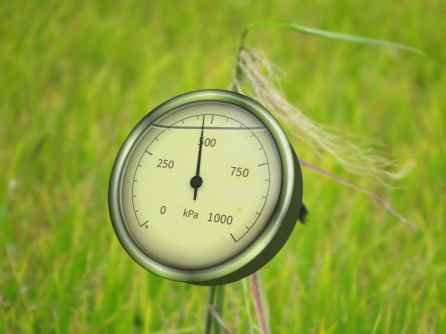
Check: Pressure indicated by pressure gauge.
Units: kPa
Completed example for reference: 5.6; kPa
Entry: 475; kPa
